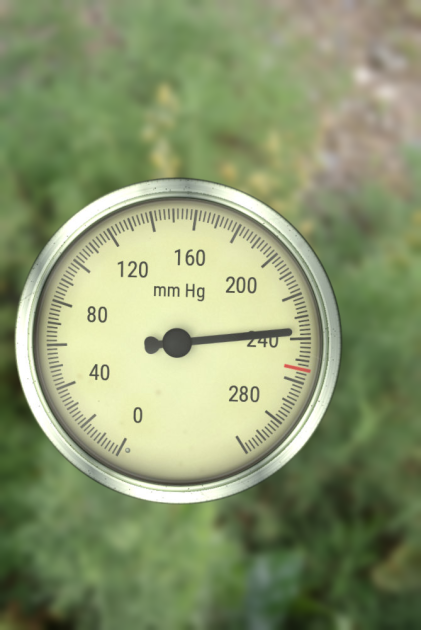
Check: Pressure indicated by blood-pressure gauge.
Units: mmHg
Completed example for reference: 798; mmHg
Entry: 236; mmHg
